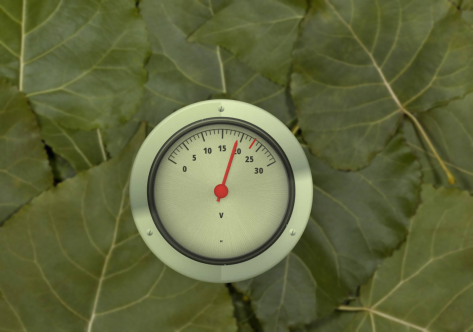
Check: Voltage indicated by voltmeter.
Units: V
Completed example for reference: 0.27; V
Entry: 19; V
